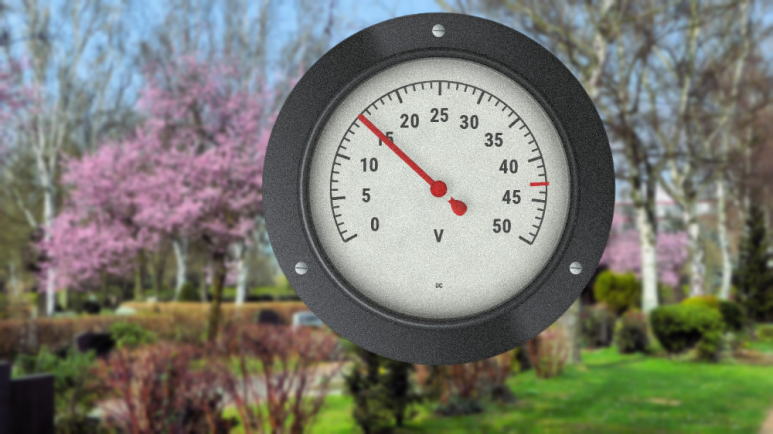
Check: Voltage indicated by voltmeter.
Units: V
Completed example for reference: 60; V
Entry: 15; V
